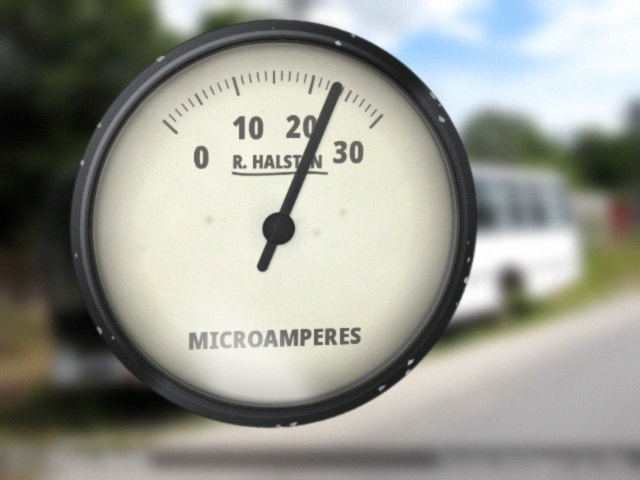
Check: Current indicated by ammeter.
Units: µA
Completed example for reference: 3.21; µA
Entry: 23; µA
